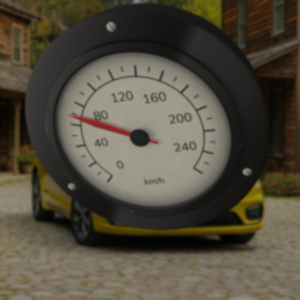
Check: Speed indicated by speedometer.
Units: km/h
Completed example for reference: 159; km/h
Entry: 70; km/h
